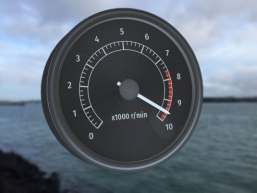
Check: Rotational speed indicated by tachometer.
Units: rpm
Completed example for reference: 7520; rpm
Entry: 9600; rpm
